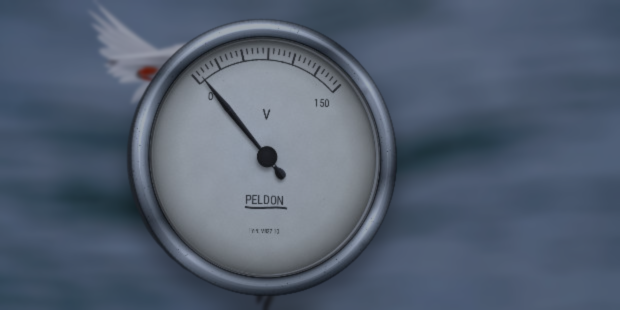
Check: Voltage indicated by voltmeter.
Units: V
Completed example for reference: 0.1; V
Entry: 5; V
